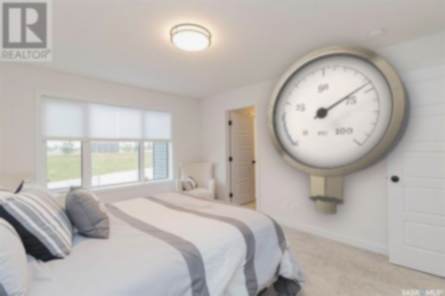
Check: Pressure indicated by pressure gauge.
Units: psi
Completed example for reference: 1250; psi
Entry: 72.5; psi
